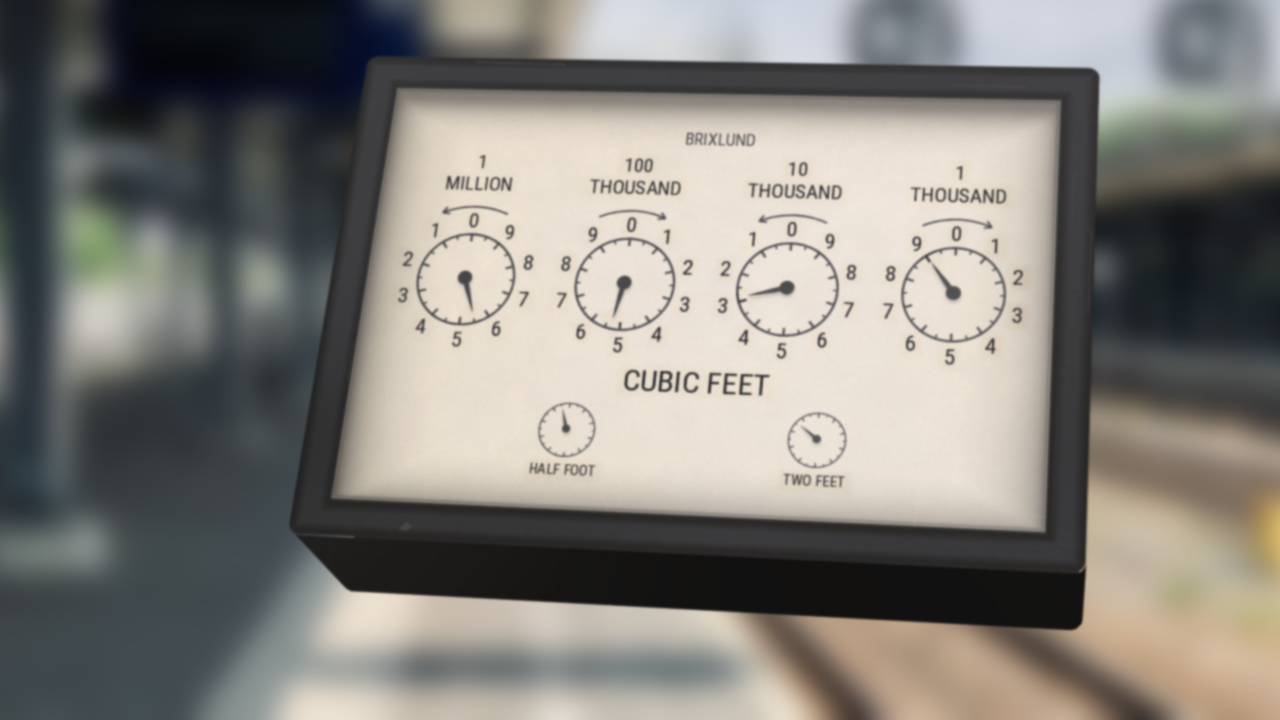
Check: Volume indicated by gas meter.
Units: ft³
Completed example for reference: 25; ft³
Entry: 552900; ft³
